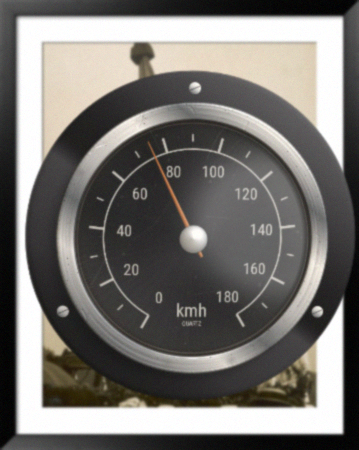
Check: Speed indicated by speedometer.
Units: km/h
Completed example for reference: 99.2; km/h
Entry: 75; km/h
